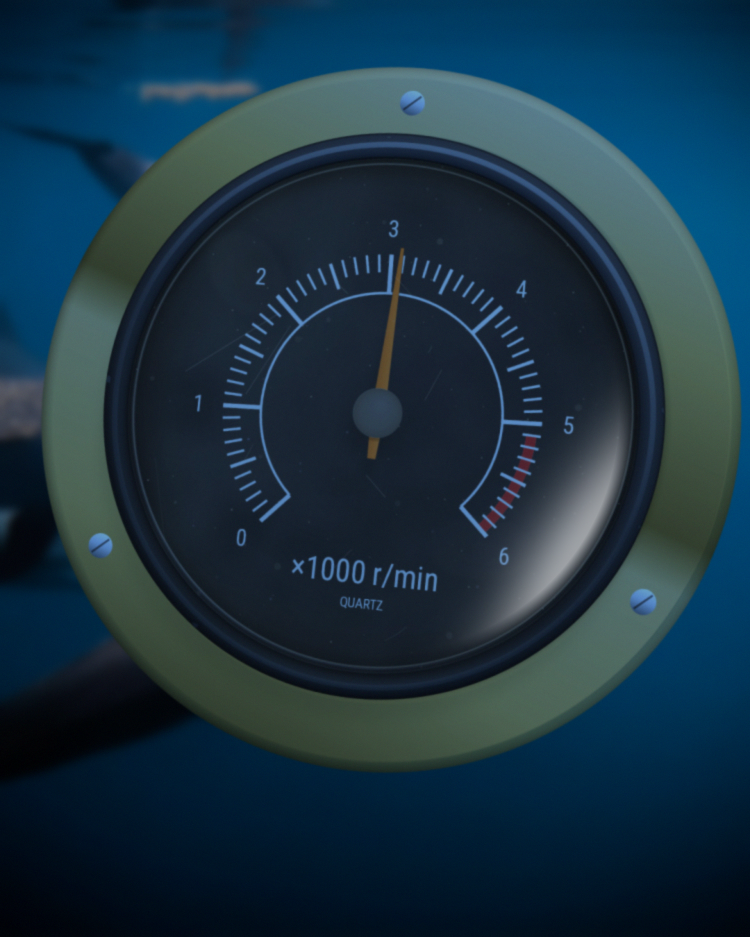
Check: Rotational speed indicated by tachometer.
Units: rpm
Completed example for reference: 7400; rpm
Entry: 3100; rpm
